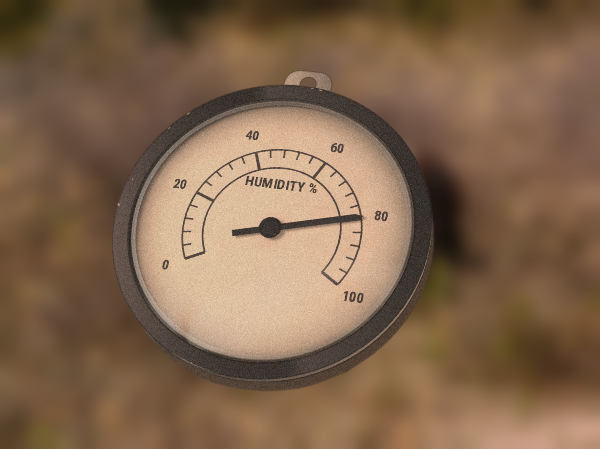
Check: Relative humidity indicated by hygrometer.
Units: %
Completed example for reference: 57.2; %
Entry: 80; %
